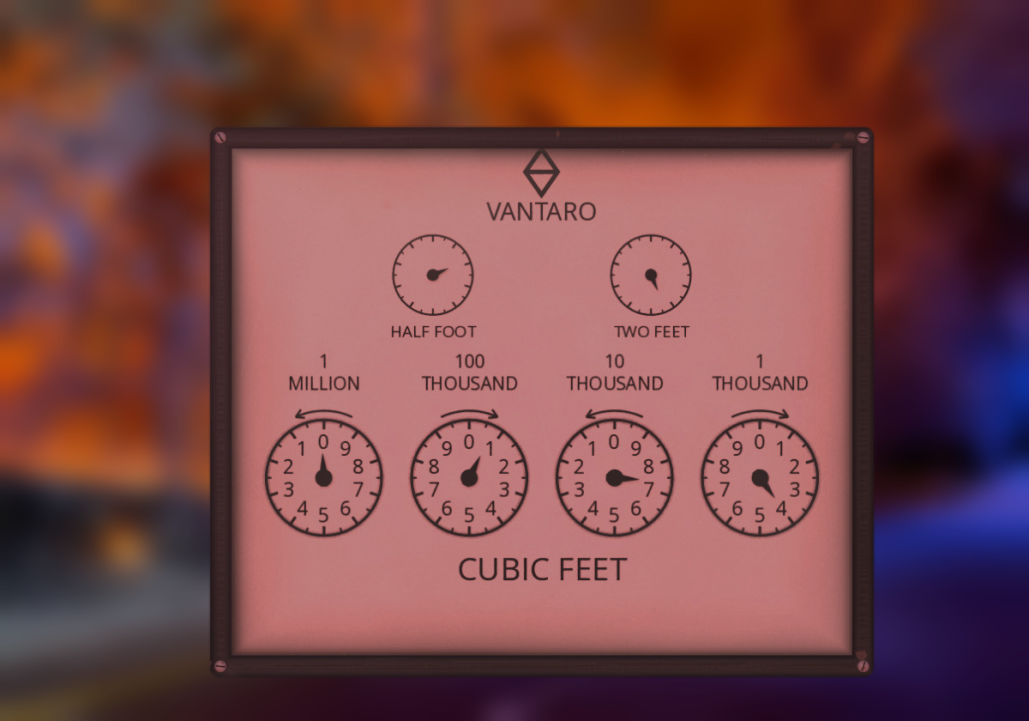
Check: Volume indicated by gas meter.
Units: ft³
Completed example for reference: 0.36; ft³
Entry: 7400; ft³
